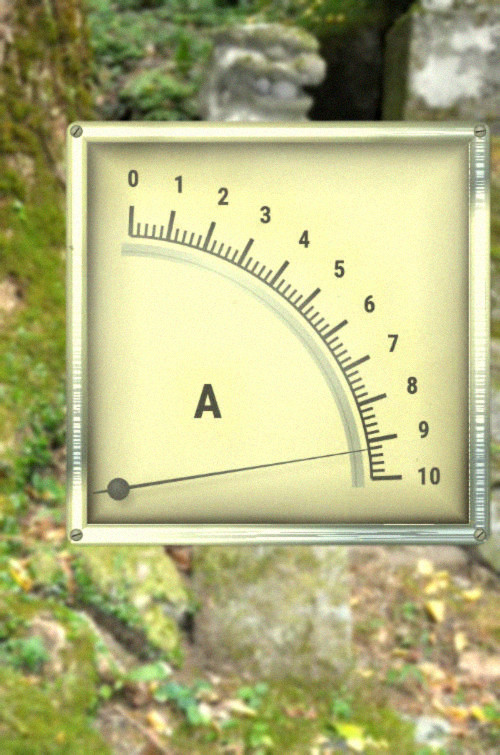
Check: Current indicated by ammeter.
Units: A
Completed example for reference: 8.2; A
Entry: 9.2; A
